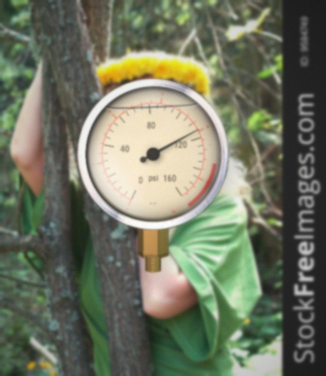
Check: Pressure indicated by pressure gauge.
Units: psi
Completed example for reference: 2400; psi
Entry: 115; psi
